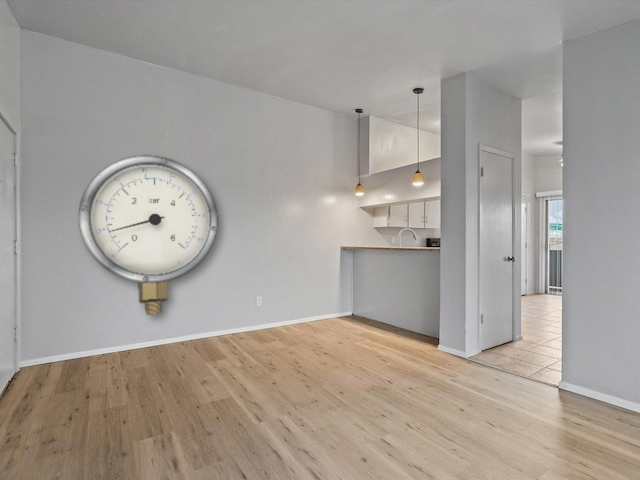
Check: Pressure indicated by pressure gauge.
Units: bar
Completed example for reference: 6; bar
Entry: 0.6; bar
